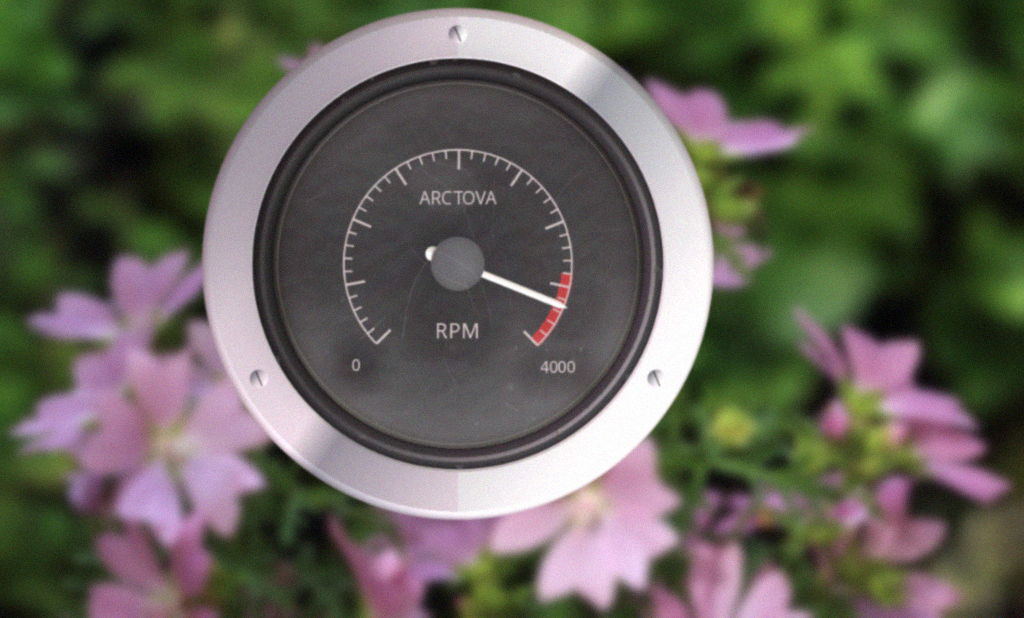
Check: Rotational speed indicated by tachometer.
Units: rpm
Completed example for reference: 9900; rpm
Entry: 3650; rpm
